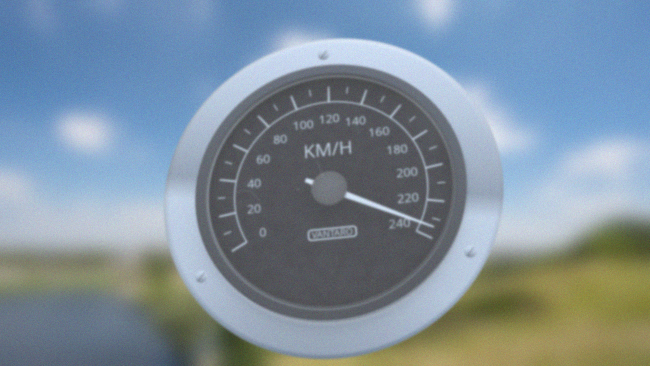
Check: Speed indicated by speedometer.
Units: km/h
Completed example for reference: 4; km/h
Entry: 235; km/h
